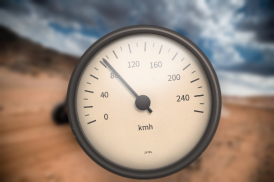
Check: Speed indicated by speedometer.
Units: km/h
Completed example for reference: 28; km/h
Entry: 85; km/h
